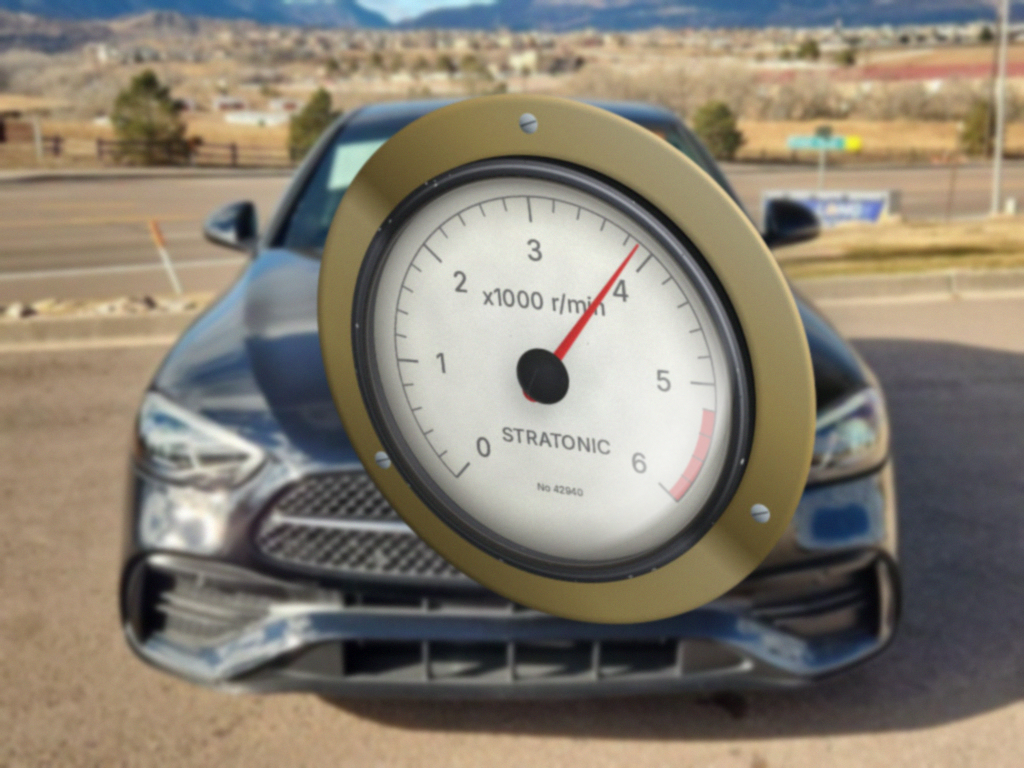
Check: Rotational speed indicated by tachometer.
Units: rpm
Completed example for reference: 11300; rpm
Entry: 3900; rpm
